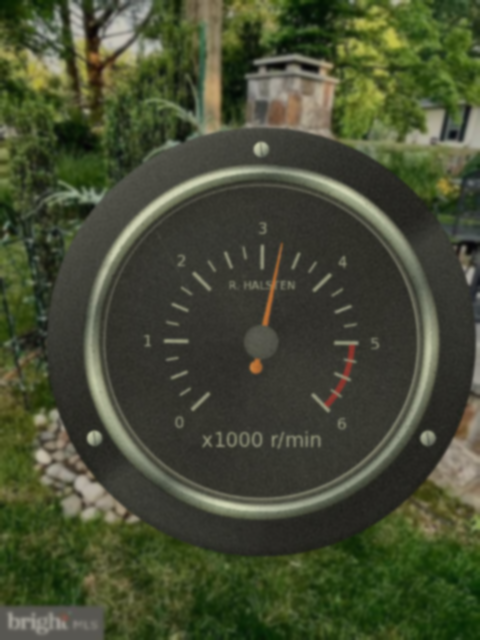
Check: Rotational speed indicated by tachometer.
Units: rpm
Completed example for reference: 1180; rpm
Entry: 3250; rpm
